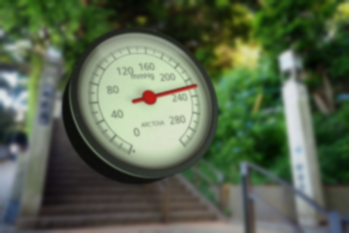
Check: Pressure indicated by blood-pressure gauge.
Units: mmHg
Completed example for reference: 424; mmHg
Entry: 230; mmHg
